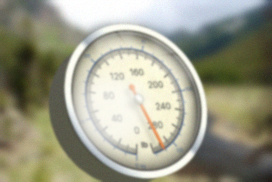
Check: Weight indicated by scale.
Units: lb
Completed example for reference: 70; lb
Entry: 290; lb
